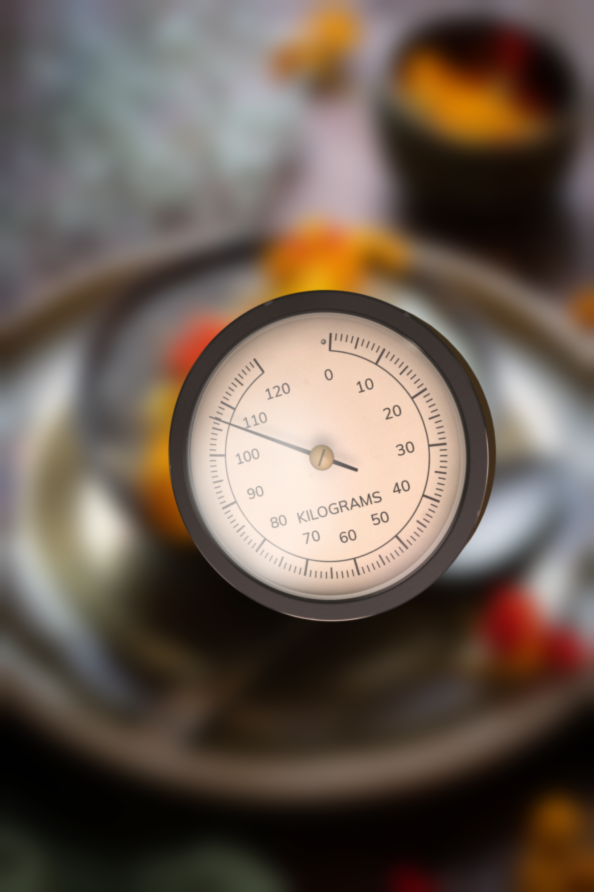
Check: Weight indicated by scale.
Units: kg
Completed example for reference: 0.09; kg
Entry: 107; kg
